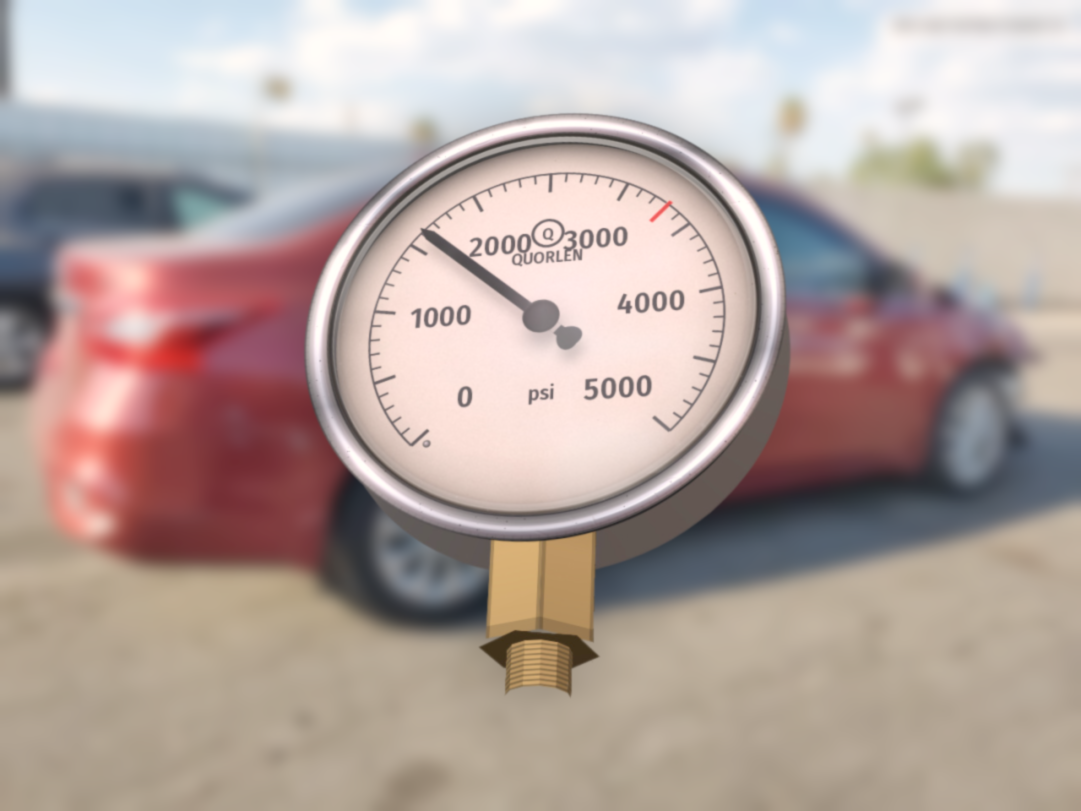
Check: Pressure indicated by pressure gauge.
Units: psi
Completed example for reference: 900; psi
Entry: 1600; psi
